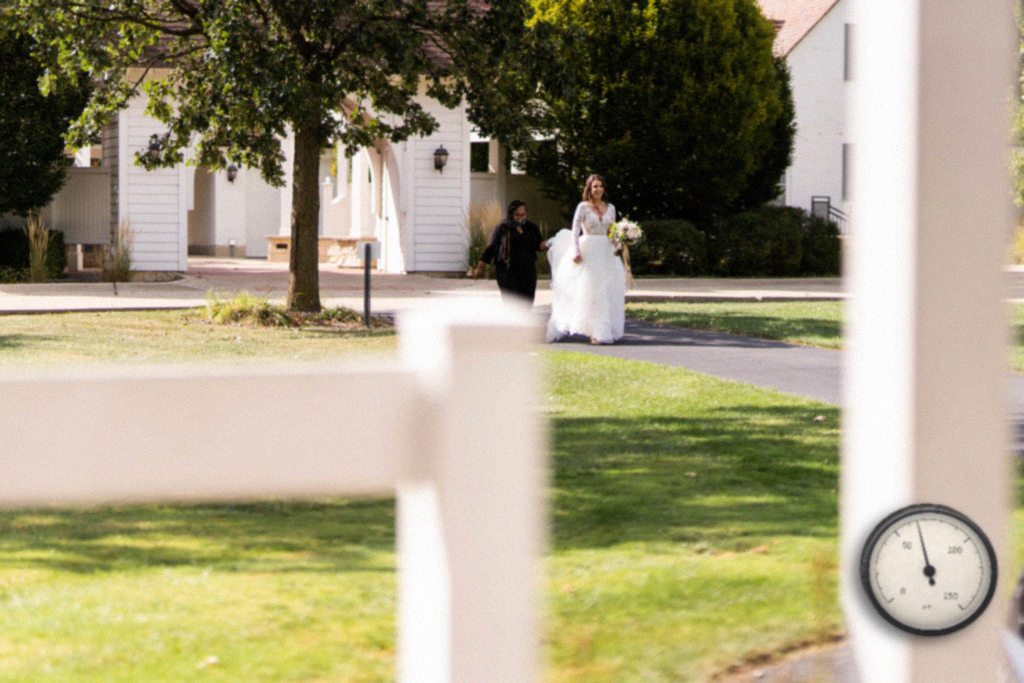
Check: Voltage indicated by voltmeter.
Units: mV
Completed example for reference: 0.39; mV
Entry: 65; mV
